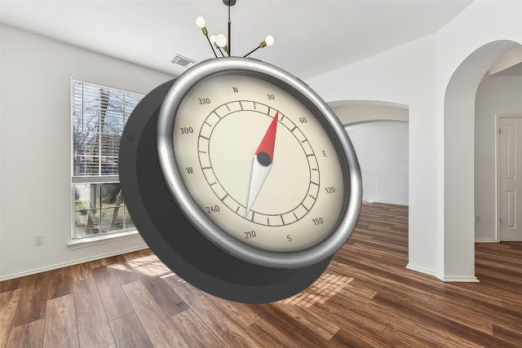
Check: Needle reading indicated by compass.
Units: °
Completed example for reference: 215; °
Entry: 37.5; °
